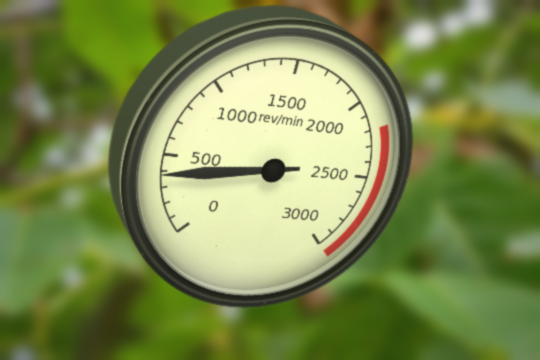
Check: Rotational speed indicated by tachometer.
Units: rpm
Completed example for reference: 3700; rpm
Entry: 400; rpm
